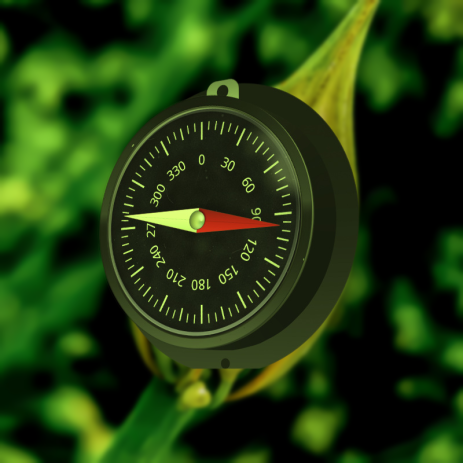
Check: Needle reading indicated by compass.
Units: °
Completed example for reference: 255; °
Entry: 97.5; °
